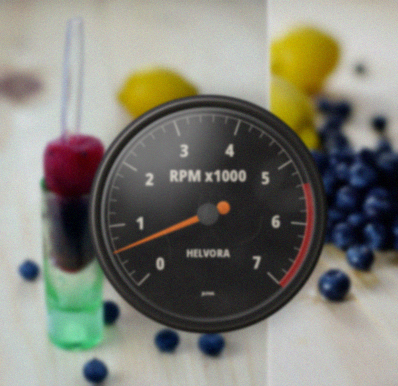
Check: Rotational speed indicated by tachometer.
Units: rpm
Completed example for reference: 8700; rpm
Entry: 600; rpm
